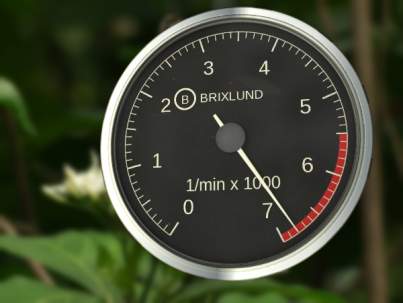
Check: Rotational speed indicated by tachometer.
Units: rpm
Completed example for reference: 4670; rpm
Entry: 6800; rpm
